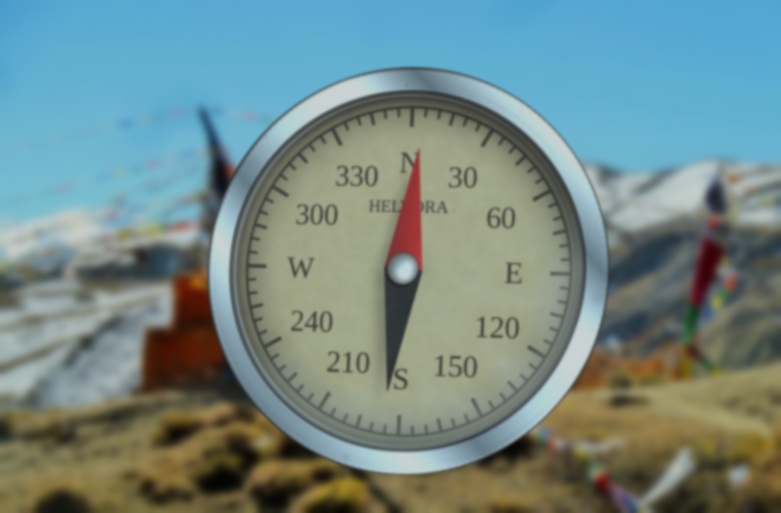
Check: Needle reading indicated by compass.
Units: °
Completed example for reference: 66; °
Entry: 5; °
